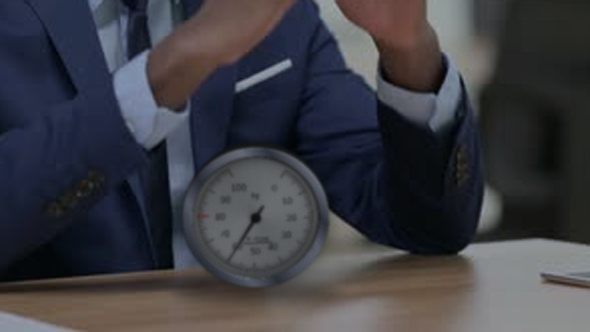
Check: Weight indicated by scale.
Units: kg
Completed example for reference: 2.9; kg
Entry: 60; kg
